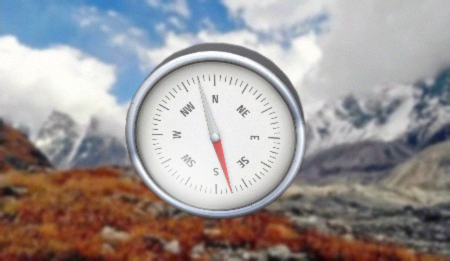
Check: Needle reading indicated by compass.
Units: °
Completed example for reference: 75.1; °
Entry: 165; °
